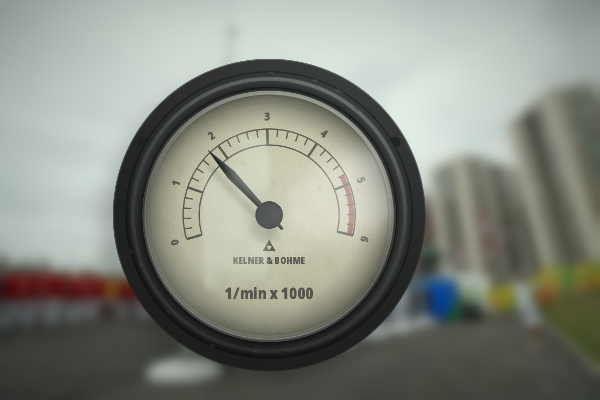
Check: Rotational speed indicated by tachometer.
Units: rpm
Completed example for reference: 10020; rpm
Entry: 1800; rpm
